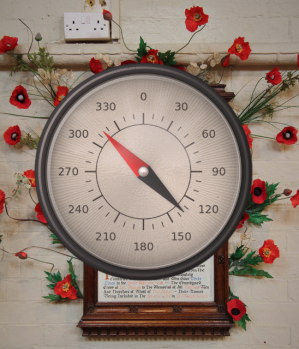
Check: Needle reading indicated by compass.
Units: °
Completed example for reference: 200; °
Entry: 315; °
